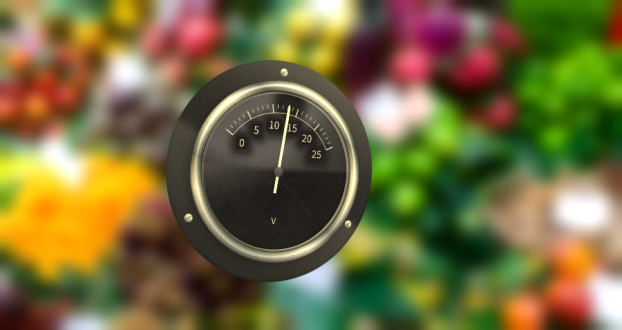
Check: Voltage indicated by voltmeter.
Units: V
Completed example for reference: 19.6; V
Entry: 13; V
